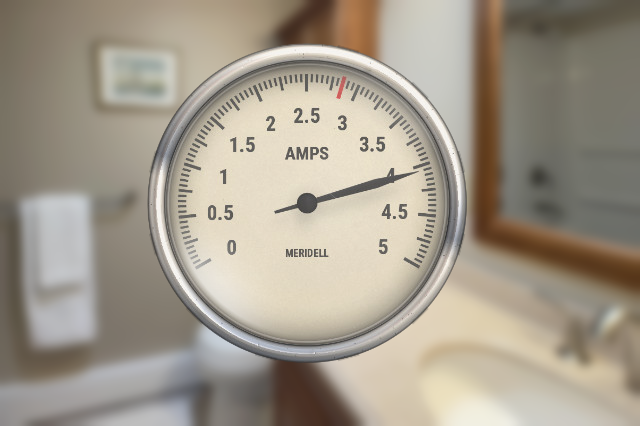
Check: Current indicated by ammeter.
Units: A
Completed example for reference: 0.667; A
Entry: 4.05; A
